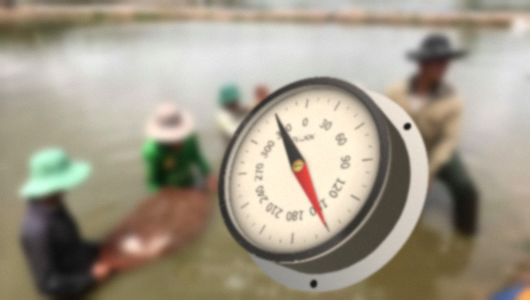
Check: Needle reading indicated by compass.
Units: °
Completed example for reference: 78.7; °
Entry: 150; °
